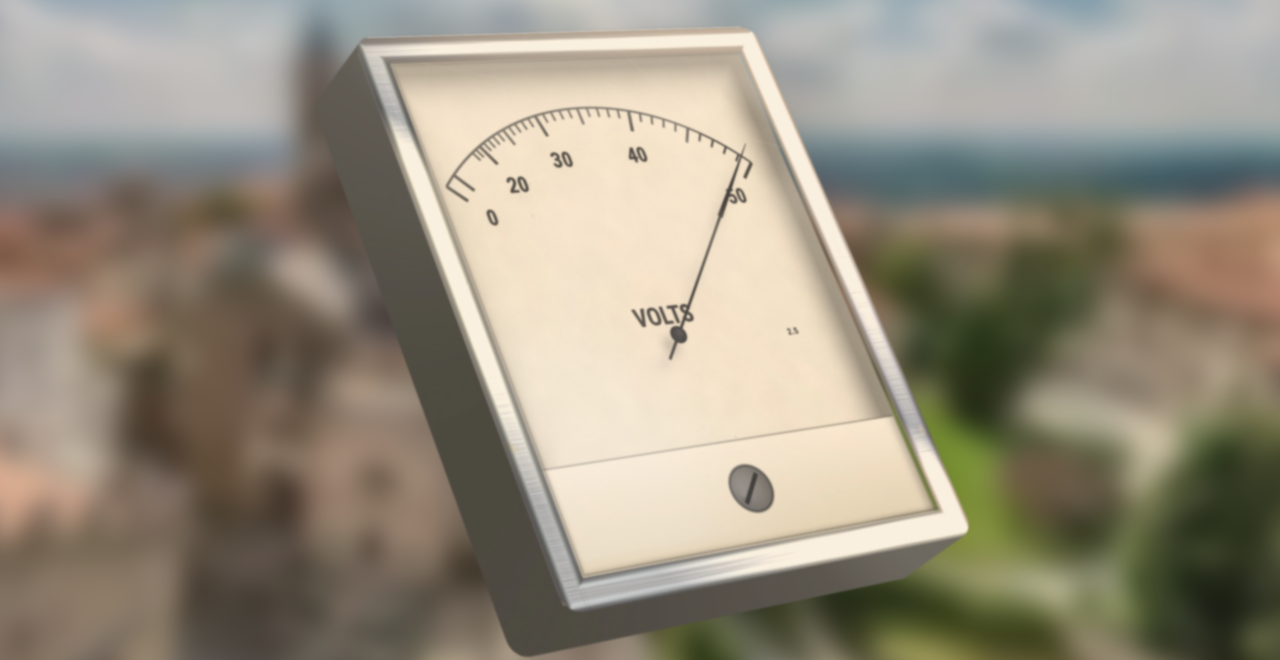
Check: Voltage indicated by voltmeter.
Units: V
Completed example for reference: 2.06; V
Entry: 49; V
